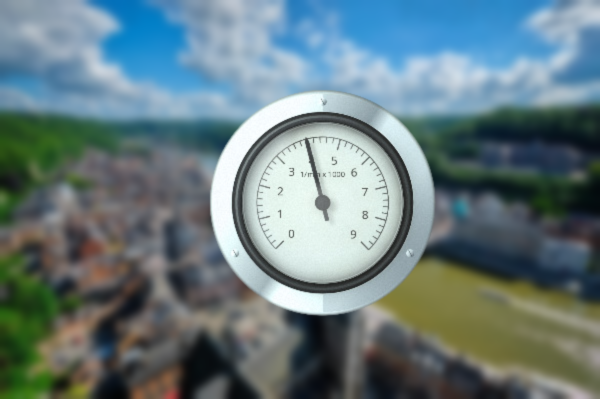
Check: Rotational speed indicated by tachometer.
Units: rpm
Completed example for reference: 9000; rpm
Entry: 4000; rpm
